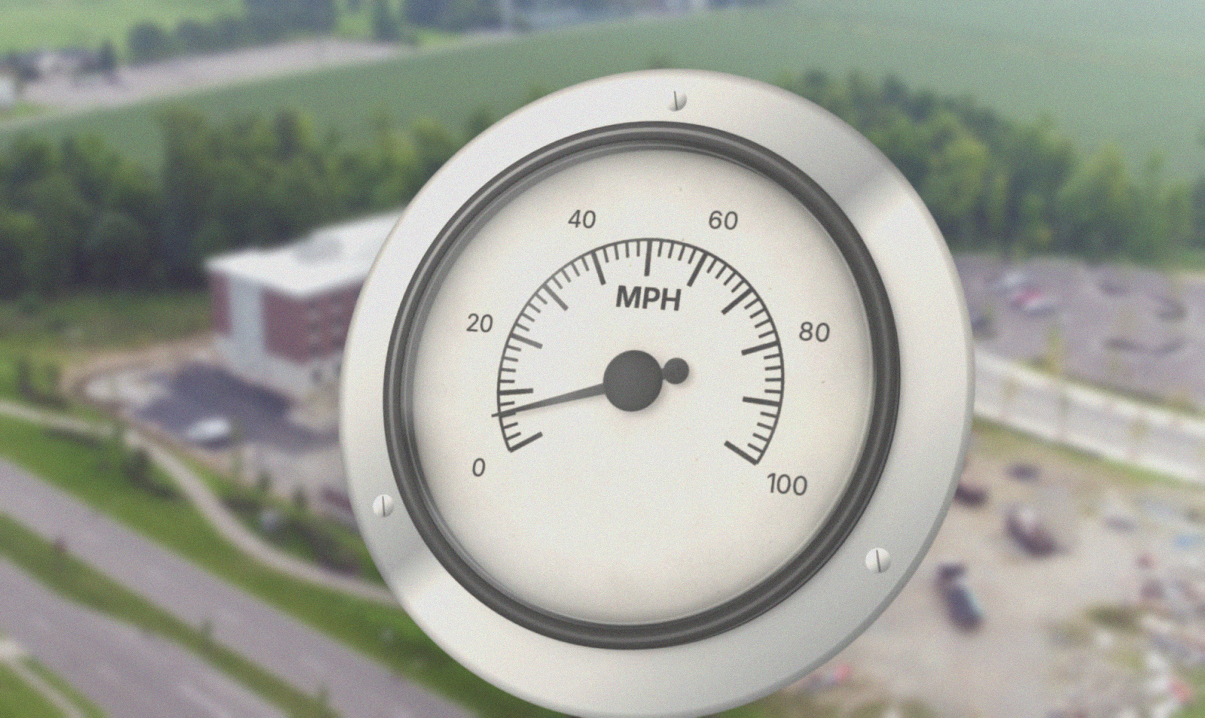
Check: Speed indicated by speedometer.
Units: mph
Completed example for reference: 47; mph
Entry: 6; mph
